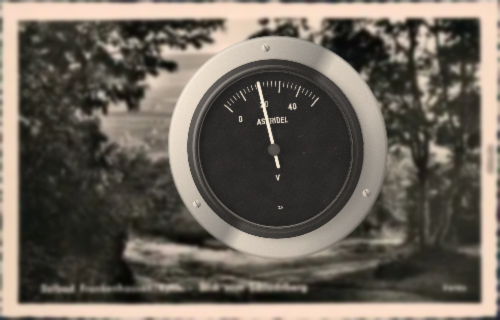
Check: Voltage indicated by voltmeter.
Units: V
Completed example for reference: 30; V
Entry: 20; V
